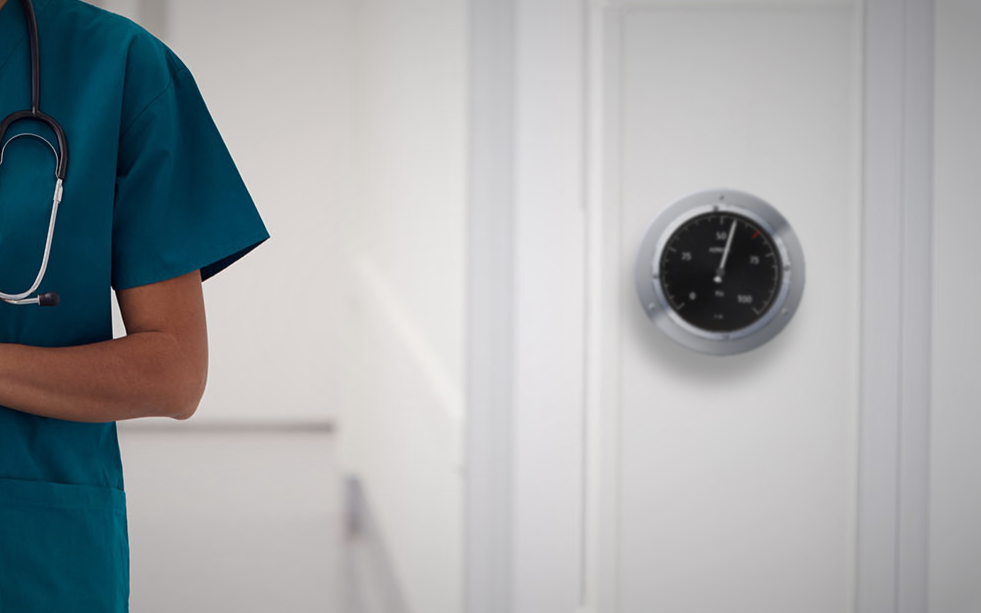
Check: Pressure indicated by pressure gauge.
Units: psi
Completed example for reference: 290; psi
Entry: 55; psi
